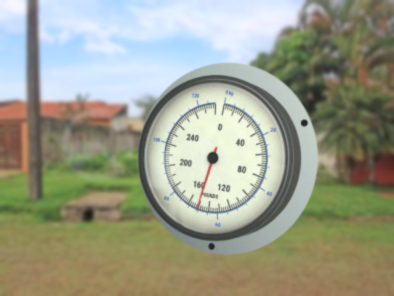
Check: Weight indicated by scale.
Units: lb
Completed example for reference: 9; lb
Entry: 150; lb
